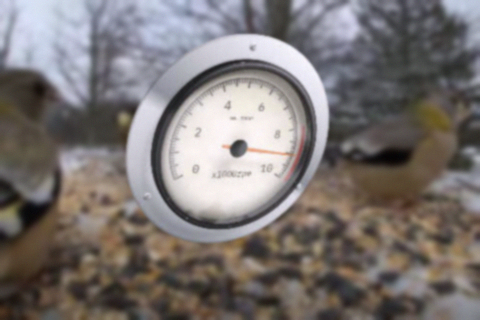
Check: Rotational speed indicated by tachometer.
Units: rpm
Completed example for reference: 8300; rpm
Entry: 9000; rpm
